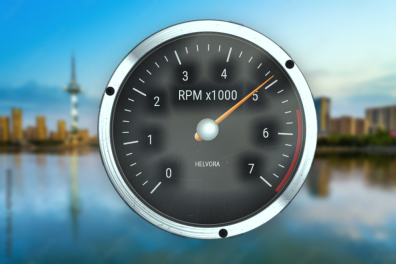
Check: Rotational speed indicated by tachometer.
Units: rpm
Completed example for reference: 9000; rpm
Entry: 4900; rpm
